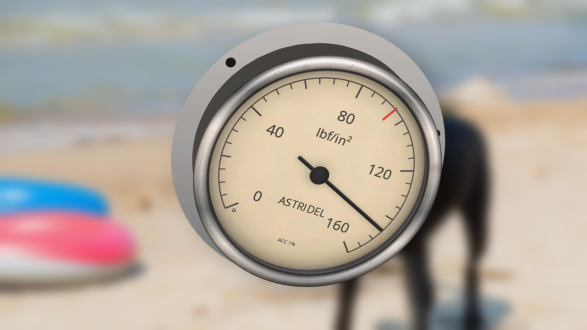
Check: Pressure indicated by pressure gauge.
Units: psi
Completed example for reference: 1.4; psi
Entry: 145; psi
